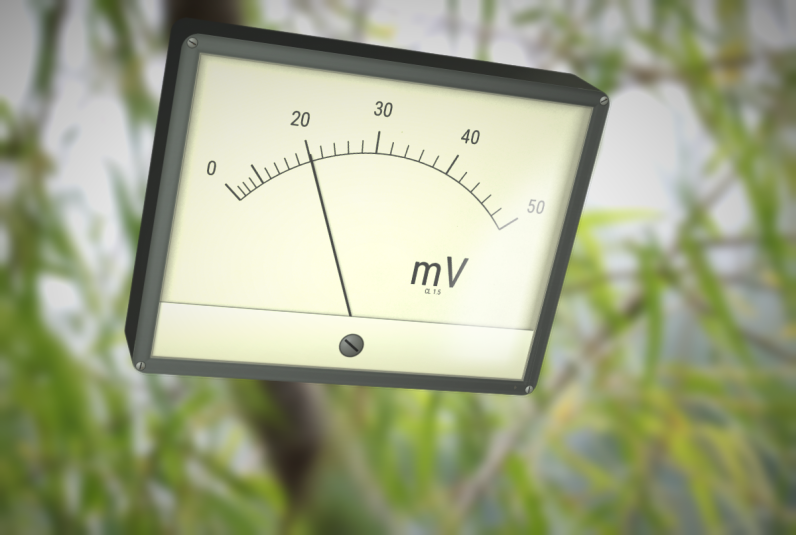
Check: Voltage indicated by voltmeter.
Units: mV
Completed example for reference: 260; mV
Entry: 20; mV
